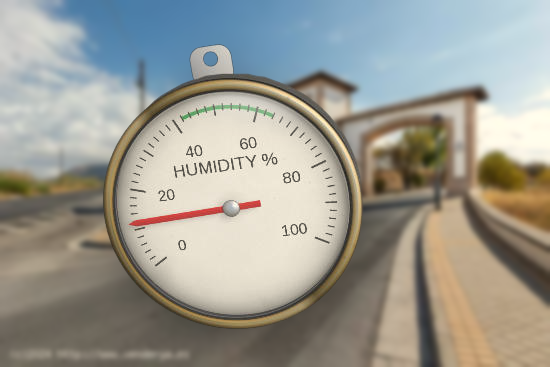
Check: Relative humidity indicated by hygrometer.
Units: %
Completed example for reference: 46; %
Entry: 12; %
